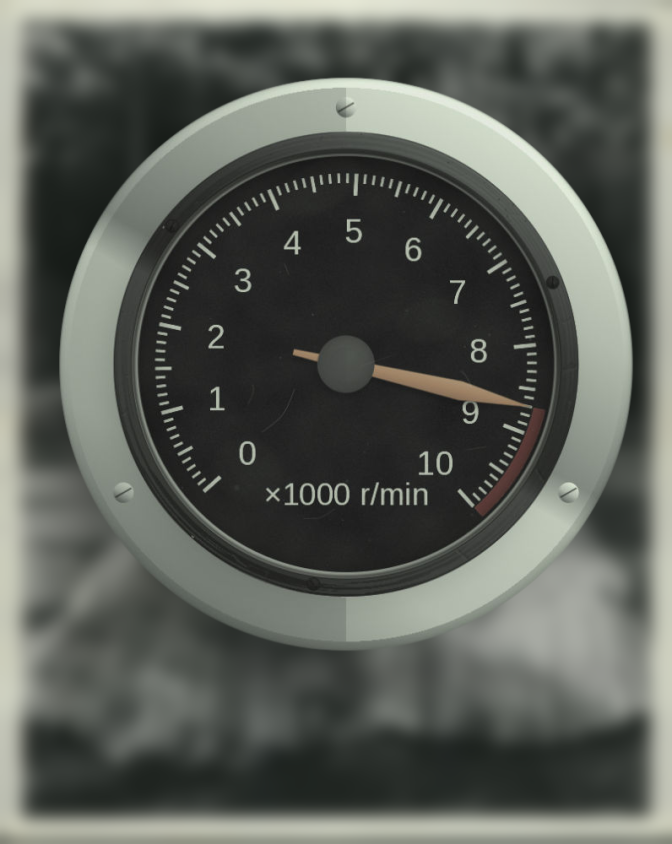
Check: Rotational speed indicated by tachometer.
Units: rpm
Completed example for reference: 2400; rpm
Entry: 8700; rpm
